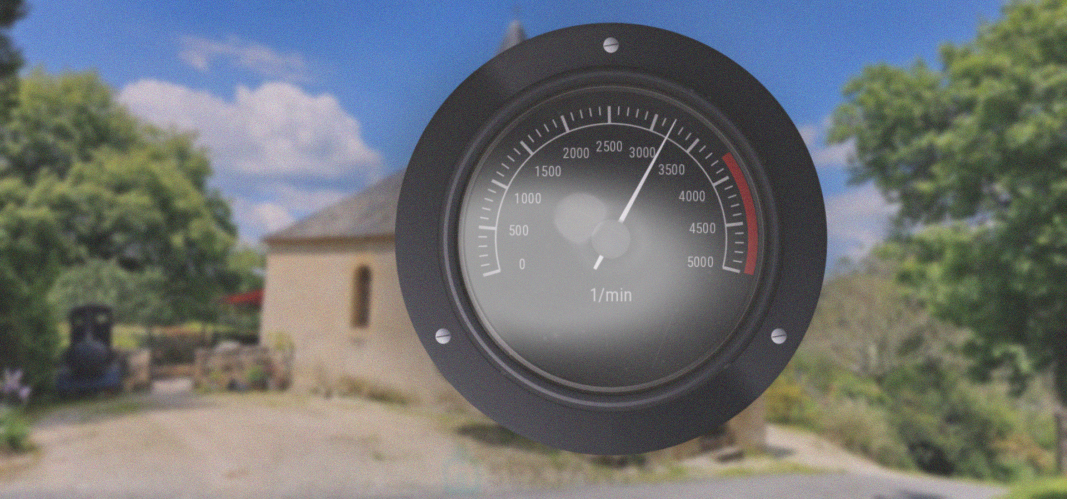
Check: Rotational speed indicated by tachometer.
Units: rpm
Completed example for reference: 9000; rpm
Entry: 3200; rpm
